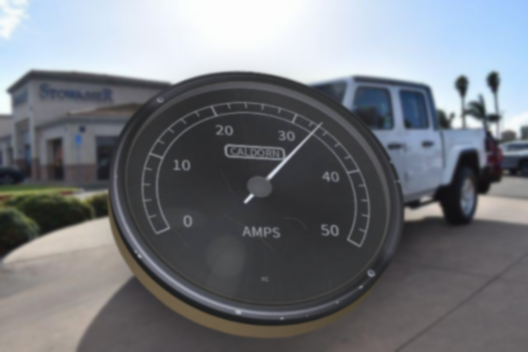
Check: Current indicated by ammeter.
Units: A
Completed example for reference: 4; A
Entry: 33; A
